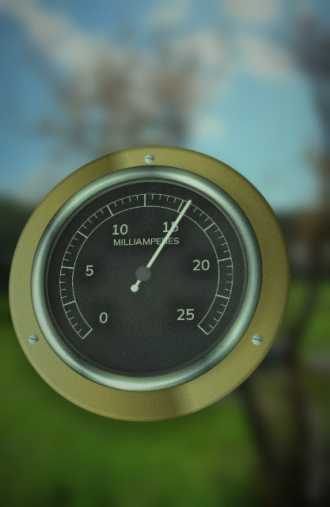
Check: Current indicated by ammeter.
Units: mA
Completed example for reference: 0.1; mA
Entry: 15.5; mA
